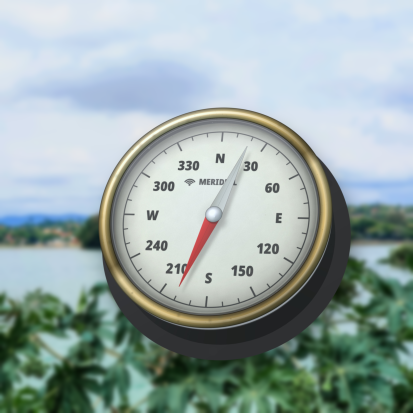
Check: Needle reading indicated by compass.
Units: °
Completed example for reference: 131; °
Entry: 200; °
